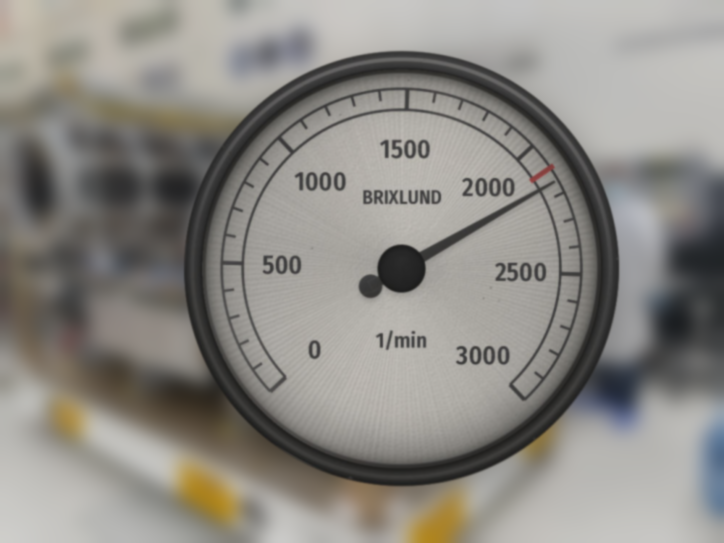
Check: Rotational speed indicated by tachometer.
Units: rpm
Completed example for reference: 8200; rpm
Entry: 2150; rpm
